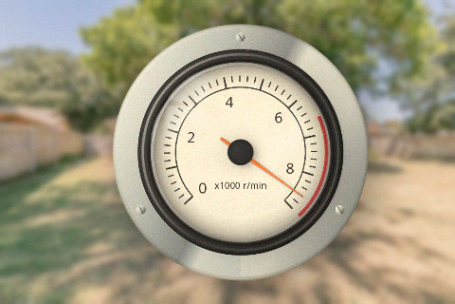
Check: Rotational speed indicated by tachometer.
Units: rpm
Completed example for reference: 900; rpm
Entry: 8600; rpm
